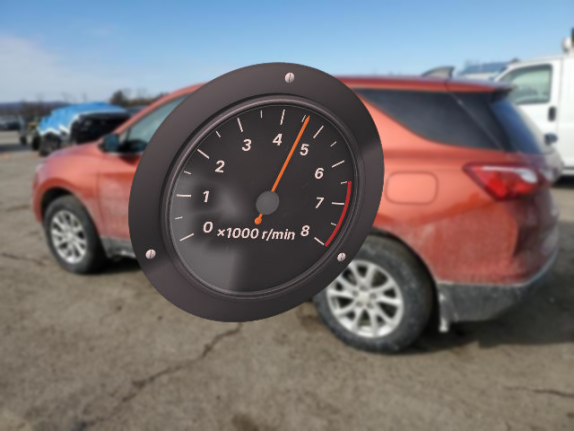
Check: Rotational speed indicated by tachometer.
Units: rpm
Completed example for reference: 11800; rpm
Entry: 4500; rpm
